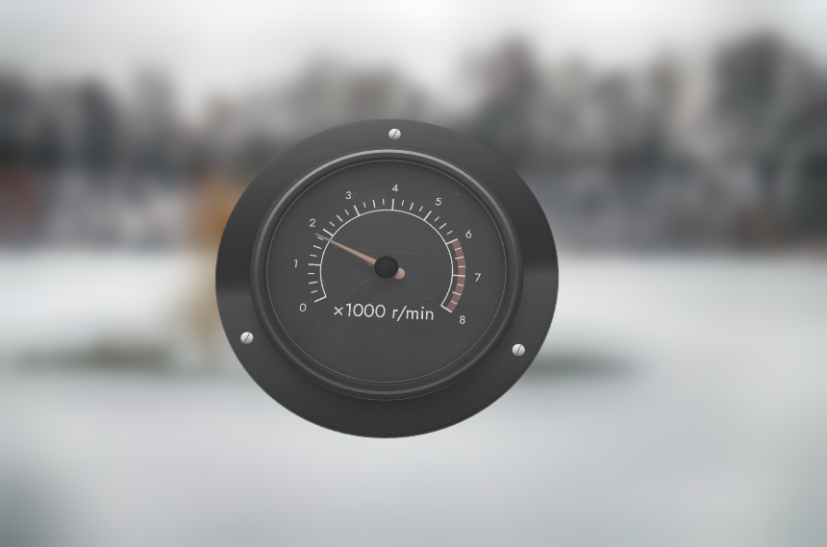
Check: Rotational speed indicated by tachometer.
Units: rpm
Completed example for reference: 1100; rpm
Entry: 1750; rpm
